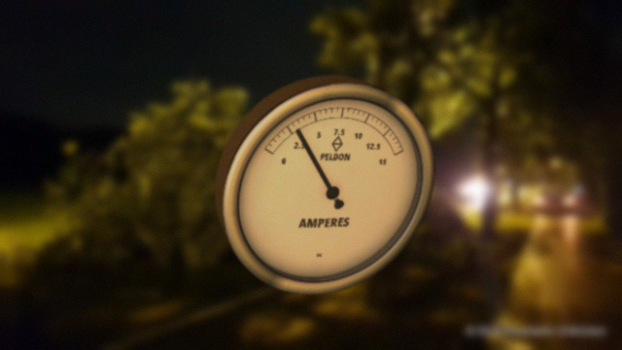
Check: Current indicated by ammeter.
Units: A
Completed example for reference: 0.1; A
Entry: 3; A
